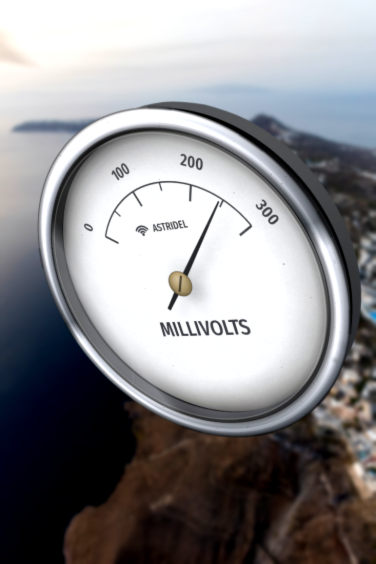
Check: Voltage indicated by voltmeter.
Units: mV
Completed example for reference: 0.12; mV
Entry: 250; mV
